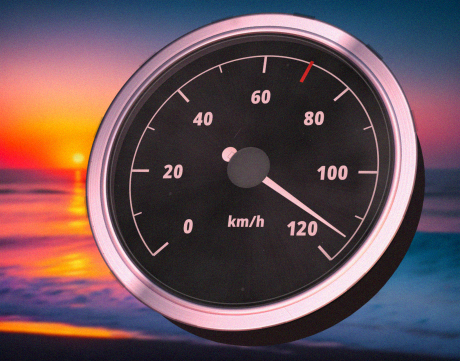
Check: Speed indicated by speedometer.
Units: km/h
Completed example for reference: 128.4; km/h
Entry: 115; km/h
